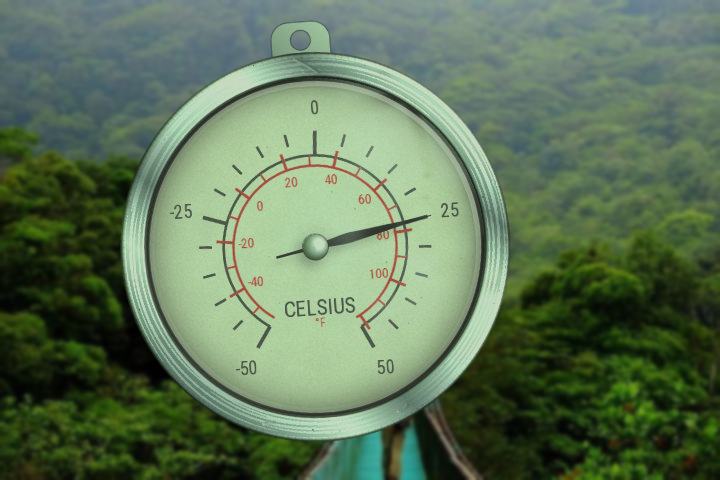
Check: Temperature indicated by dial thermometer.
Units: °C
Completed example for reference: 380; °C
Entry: 25; °C
